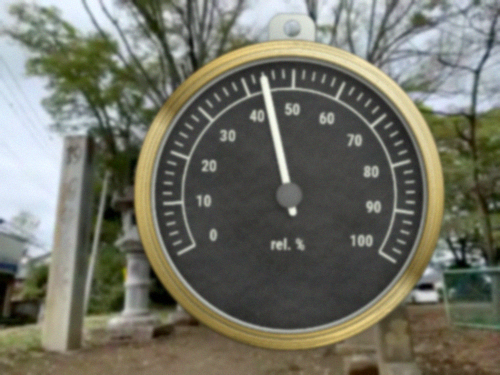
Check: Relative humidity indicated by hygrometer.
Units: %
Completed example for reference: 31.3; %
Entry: 44; %
